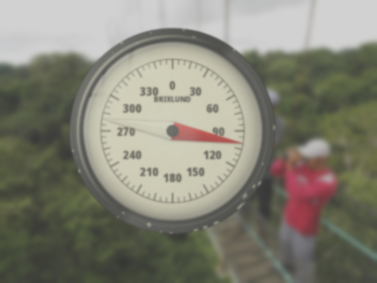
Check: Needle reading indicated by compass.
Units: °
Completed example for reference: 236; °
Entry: 100; °
